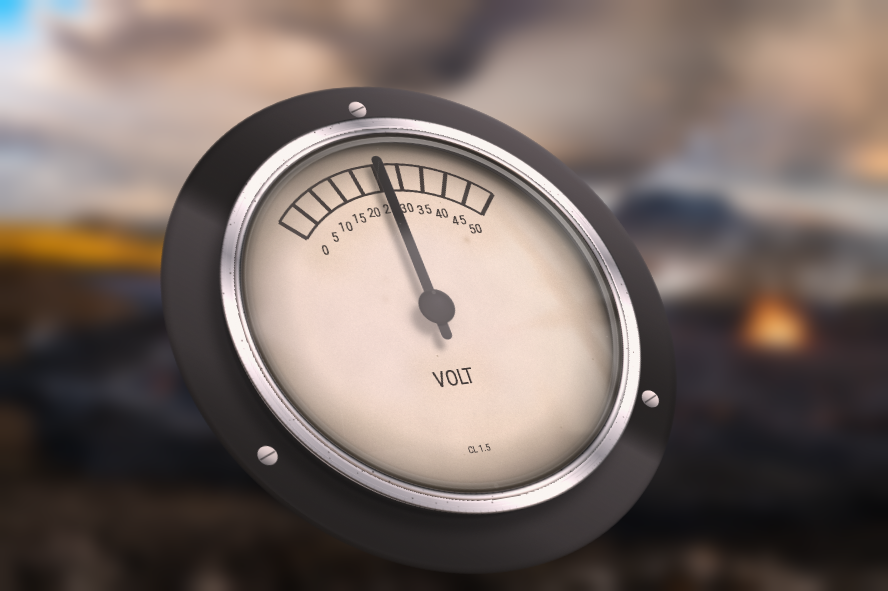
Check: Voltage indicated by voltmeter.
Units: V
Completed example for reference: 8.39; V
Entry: 25; V
